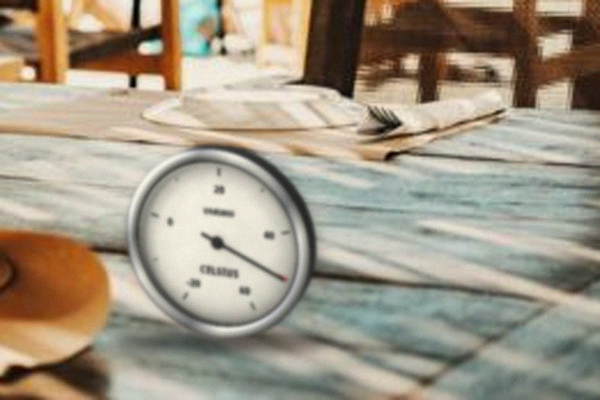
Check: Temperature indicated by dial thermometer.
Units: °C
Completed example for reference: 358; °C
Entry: 50; °C
